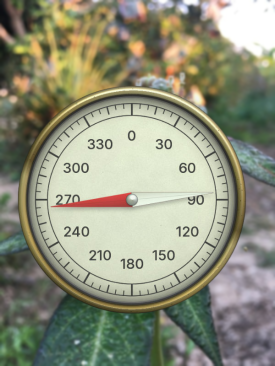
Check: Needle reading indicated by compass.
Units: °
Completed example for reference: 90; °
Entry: 265; °
